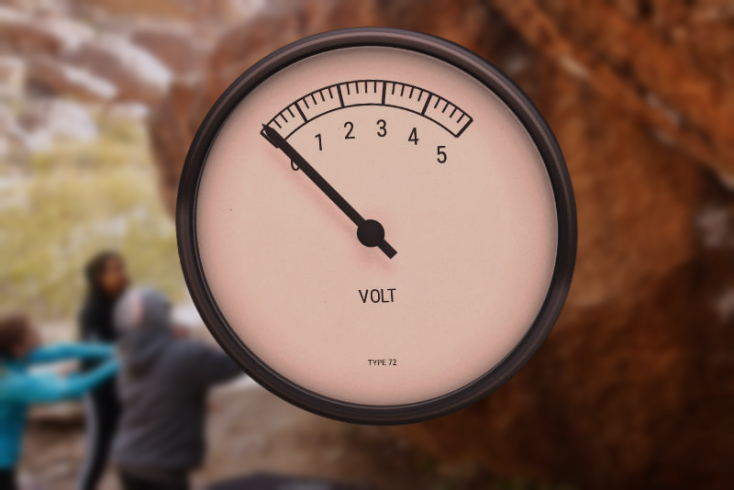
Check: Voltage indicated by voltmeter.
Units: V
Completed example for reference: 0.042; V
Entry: 0.2; V
